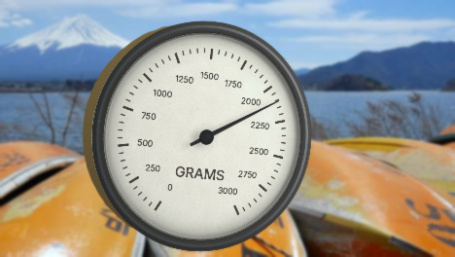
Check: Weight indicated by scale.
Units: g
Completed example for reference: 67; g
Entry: 2100; g
